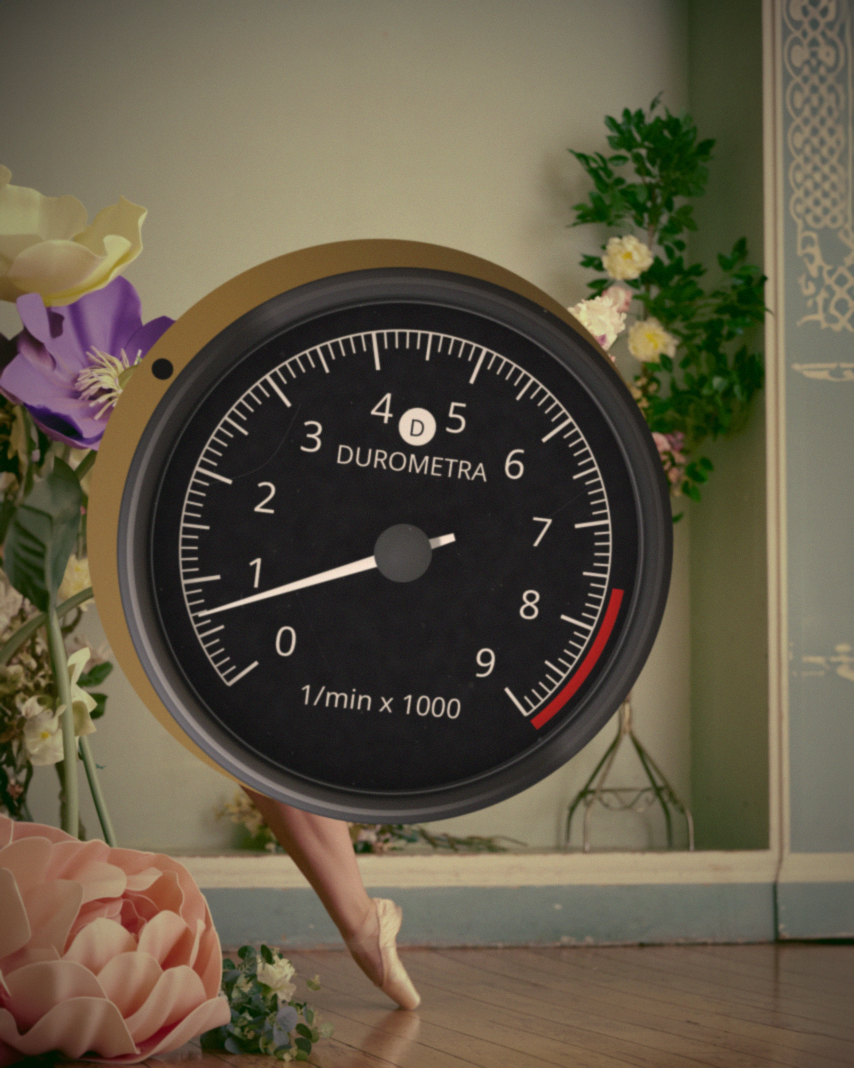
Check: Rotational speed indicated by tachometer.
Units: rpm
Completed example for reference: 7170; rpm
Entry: 700; rpm
